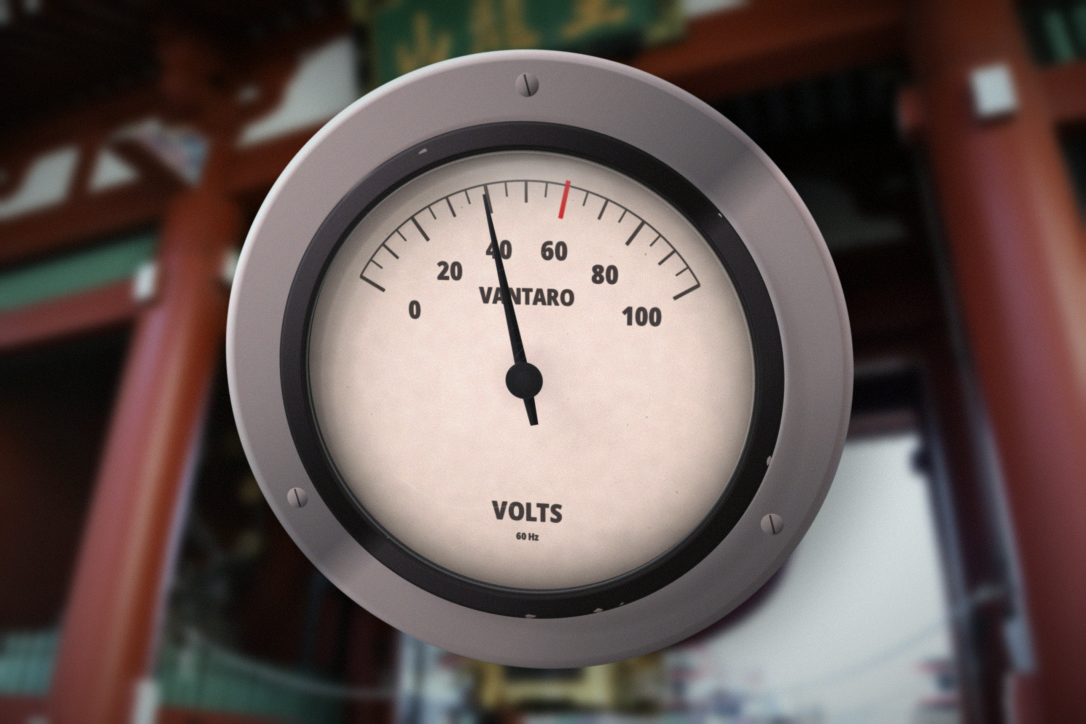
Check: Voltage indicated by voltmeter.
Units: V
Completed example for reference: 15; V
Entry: 40; V
